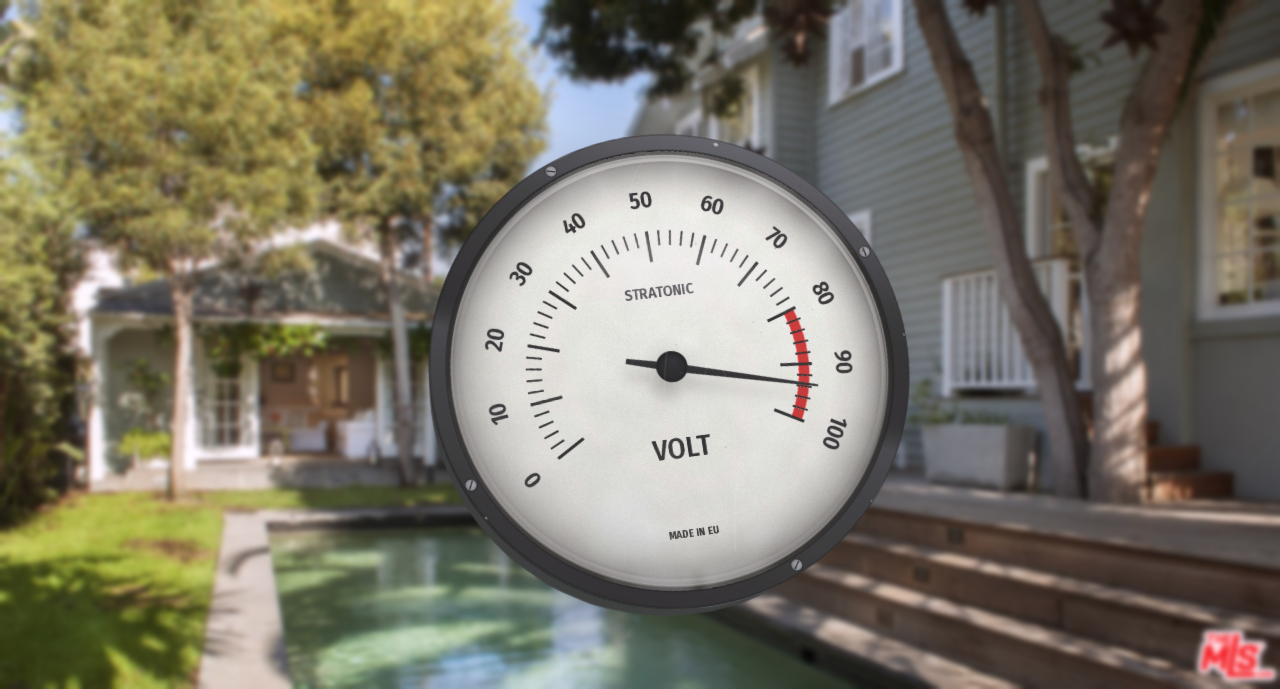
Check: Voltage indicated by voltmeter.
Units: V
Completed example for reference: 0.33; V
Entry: 94; V
